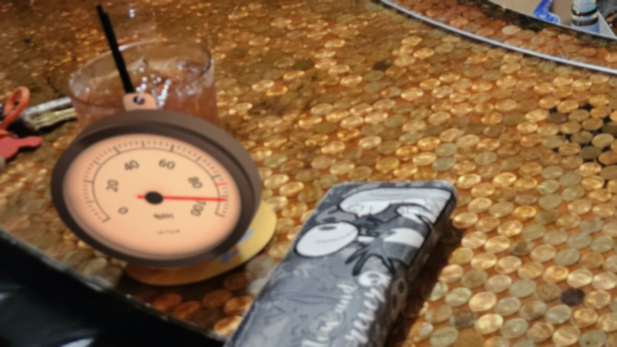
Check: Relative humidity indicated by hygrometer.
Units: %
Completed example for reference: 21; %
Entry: 90; %
